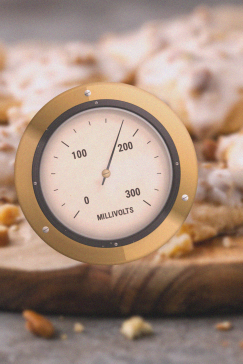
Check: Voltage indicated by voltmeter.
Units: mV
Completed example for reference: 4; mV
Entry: 180; mV
